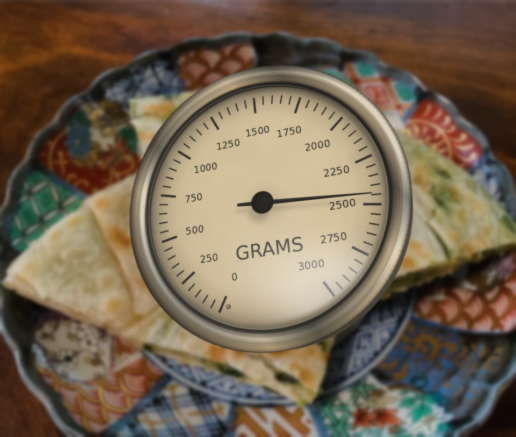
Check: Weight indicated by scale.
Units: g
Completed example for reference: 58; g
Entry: 2450; g
